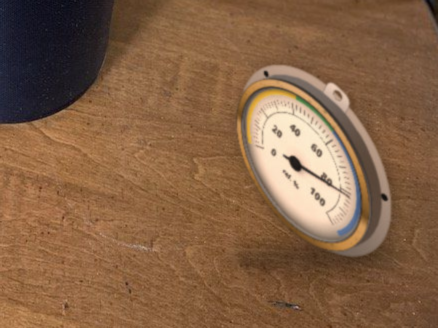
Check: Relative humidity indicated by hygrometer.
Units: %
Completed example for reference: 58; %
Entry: 80; %
